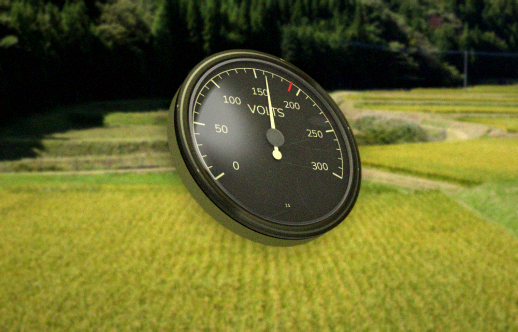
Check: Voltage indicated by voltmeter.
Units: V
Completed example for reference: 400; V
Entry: 160; V
